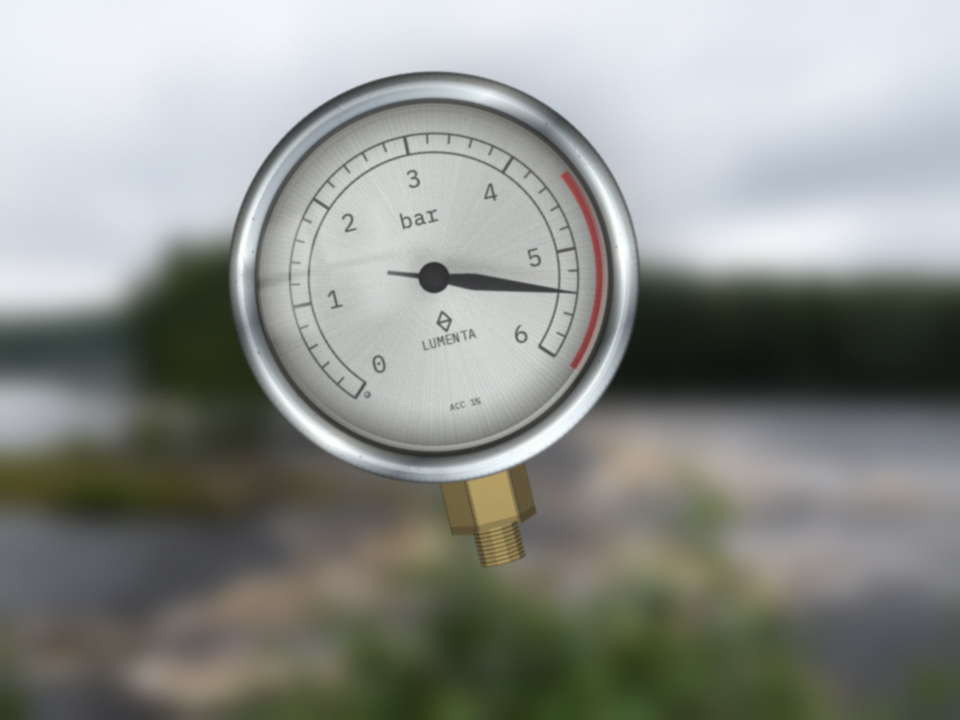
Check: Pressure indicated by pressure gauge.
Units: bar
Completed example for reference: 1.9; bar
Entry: 5.4; bar
